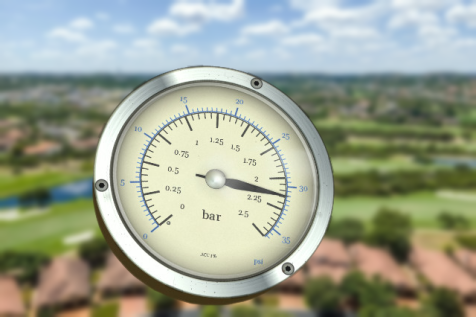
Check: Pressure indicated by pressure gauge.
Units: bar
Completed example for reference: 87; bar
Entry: 2.15; bar
